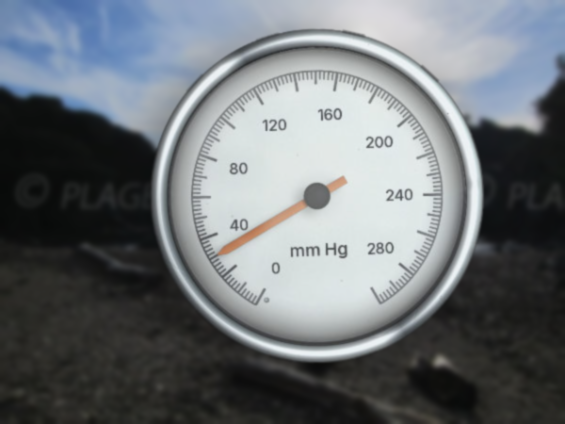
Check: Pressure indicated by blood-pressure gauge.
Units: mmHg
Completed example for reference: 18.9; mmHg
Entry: 30; mmHg
